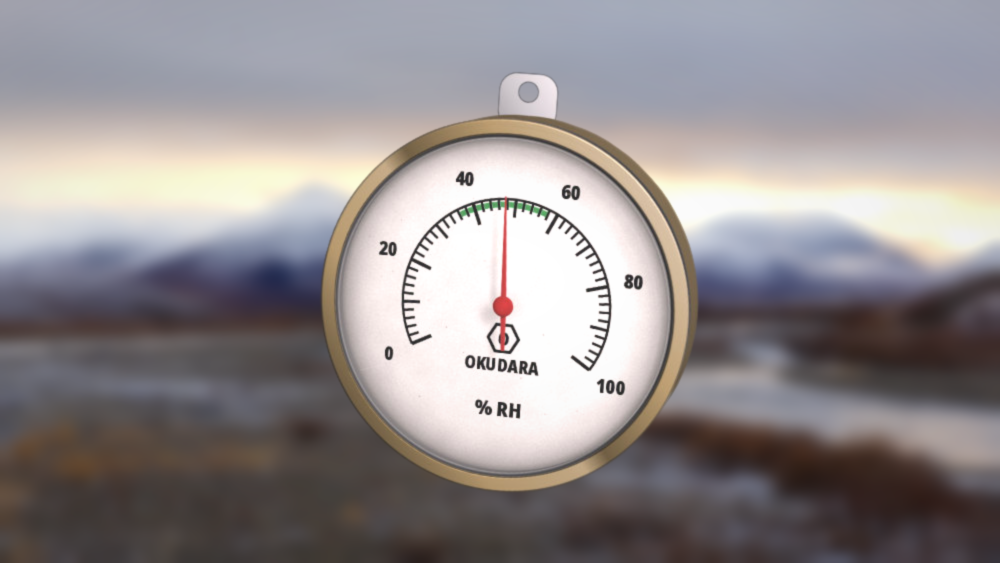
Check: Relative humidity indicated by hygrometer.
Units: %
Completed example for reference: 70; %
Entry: 48; %
